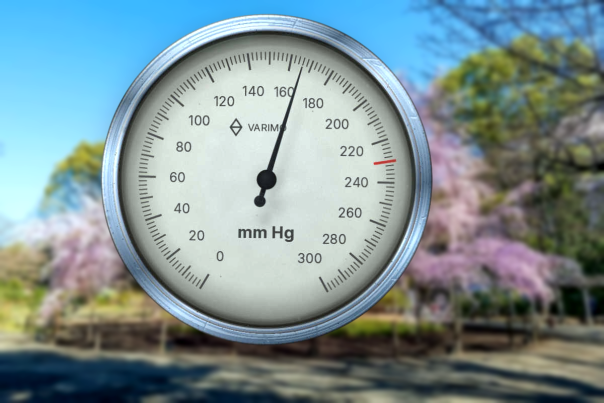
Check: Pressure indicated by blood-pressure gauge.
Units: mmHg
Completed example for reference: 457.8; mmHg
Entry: 166; mmHg
